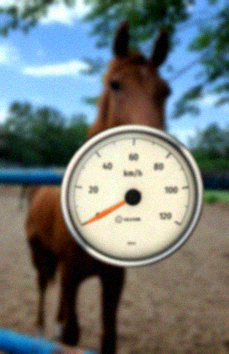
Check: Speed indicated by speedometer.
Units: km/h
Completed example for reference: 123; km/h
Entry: 0; km/h
